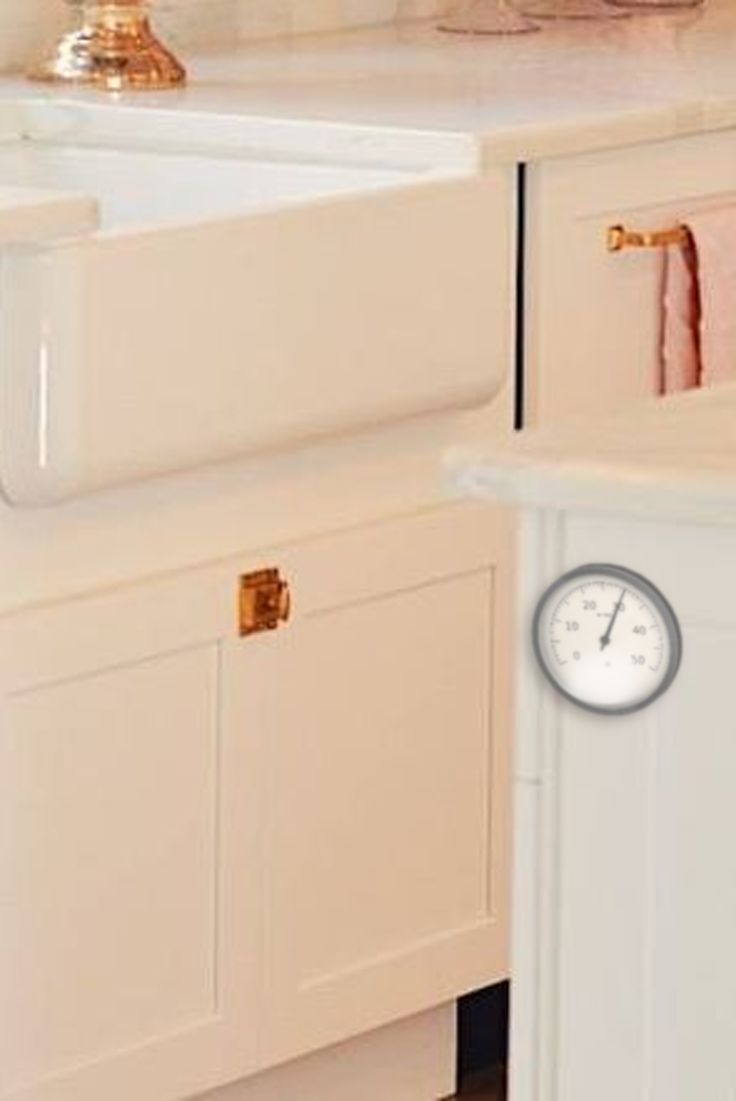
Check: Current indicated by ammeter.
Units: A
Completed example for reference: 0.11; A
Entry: 30; A
